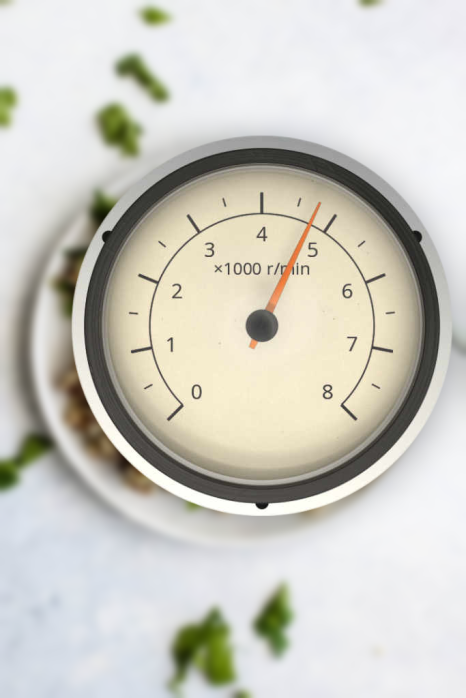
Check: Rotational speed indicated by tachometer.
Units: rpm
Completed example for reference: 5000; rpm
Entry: 4750; rpm
